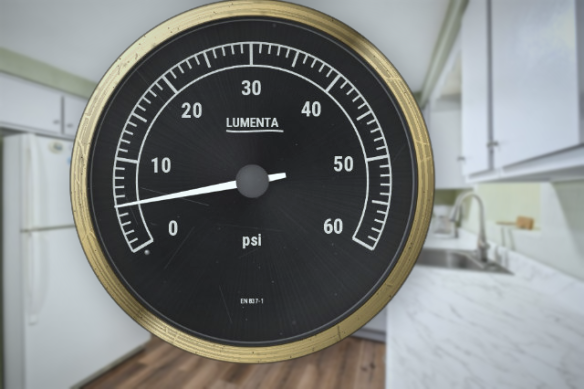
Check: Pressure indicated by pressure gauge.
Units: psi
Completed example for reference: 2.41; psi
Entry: 5; psi
